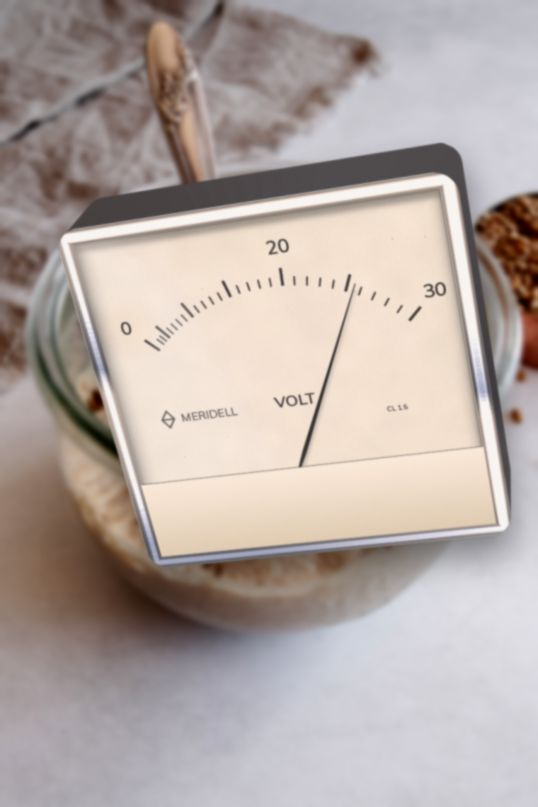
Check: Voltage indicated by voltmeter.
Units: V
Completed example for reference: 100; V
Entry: 25.5; V
